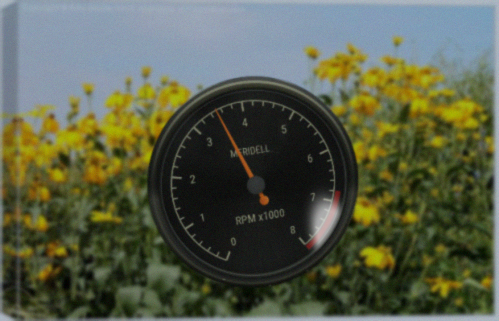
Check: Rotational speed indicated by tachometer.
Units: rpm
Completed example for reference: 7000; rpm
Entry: 3500; rpm
